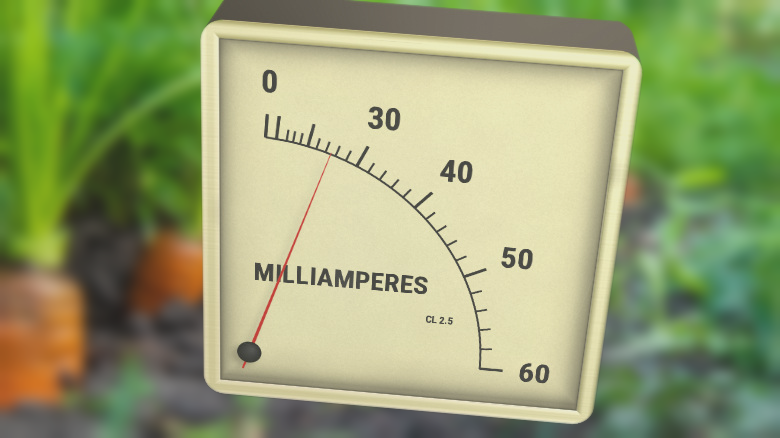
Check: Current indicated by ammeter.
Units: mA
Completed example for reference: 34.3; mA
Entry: 25; mA
